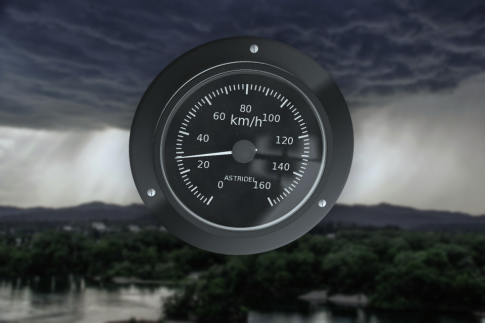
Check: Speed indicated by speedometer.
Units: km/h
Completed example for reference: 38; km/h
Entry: 28; km/h
